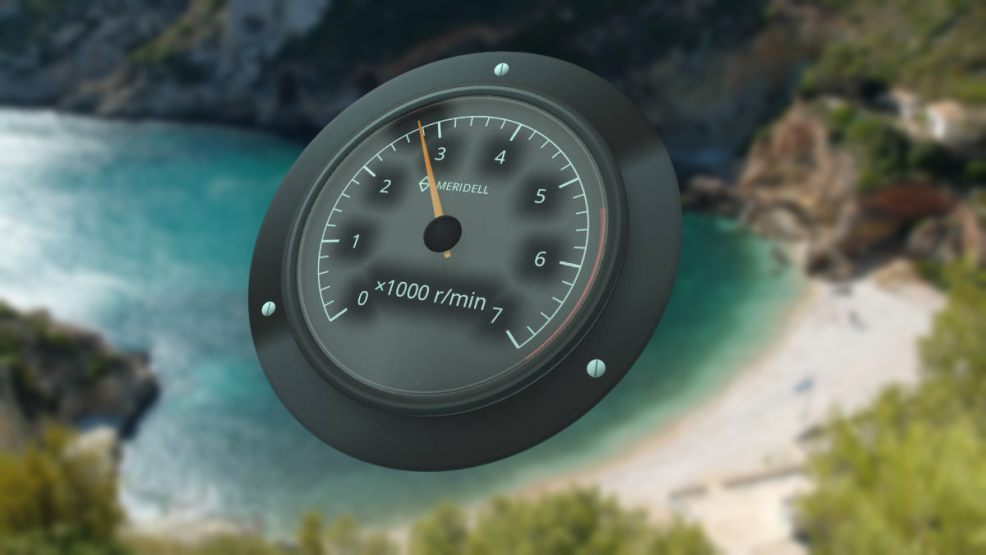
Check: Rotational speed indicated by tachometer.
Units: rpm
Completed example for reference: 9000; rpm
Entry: 2800; rpm
